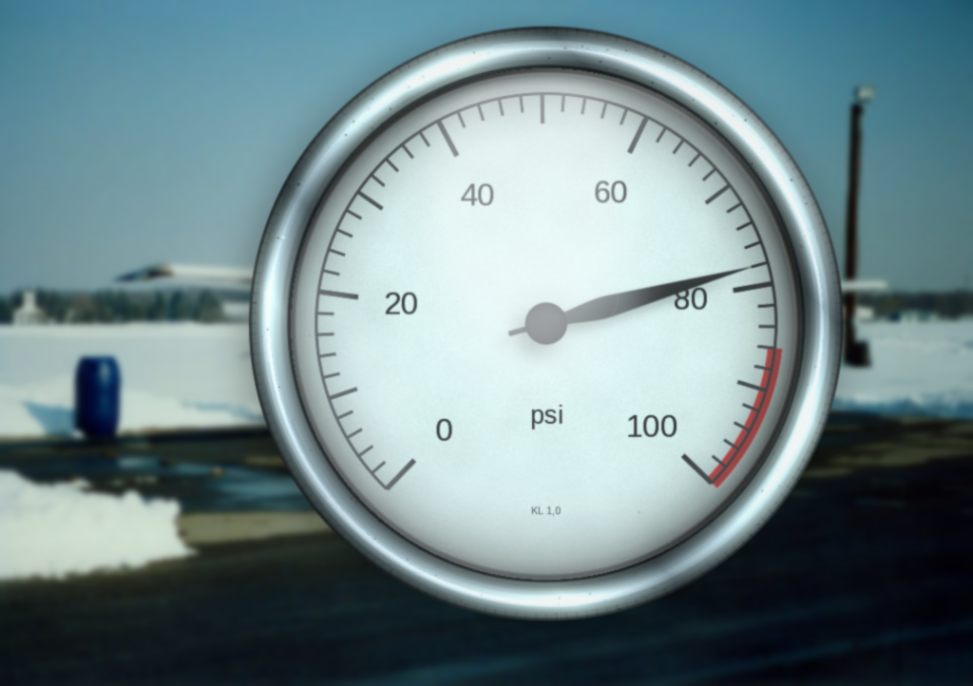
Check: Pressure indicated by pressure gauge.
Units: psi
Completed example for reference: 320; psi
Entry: 78; psi
